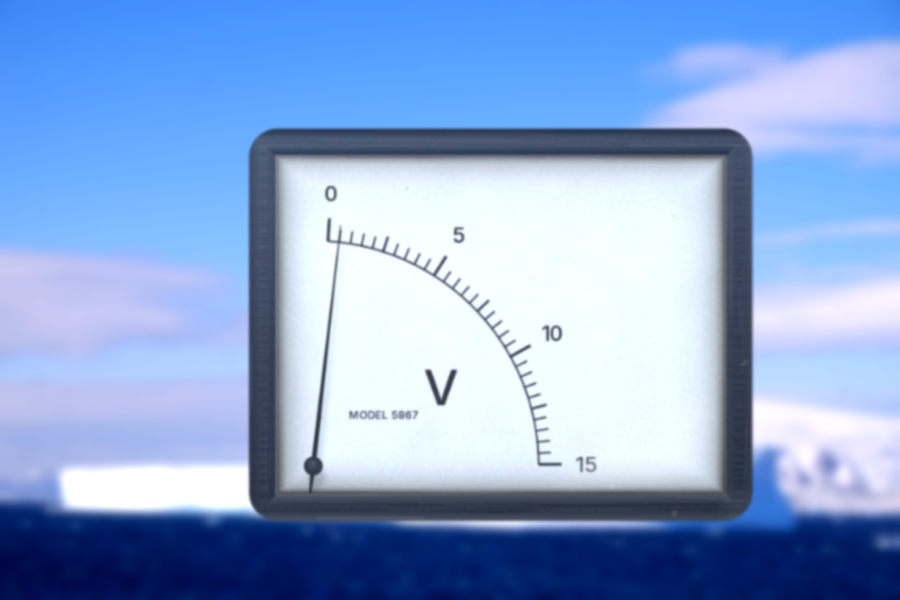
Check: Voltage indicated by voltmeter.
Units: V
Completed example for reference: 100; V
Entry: 0.5; V
